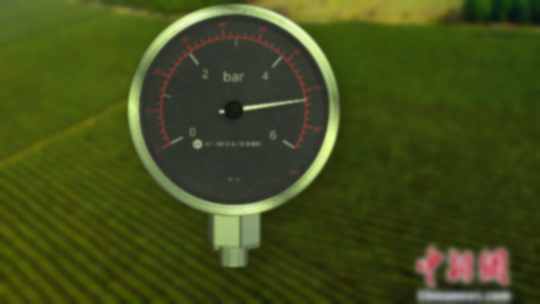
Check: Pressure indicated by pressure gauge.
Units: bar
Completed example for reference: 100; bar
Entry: 5; bar
